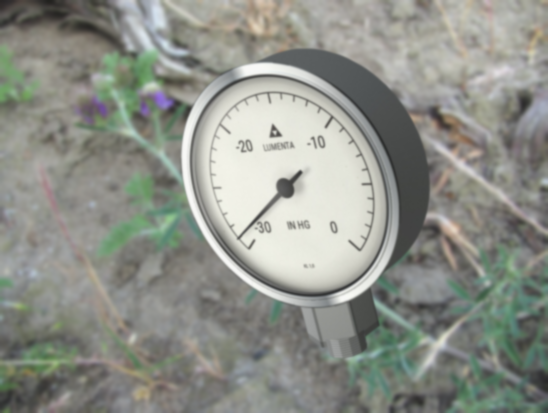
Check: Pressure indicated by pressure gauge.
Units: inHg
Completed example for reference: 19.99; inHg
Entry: -29; inHg
